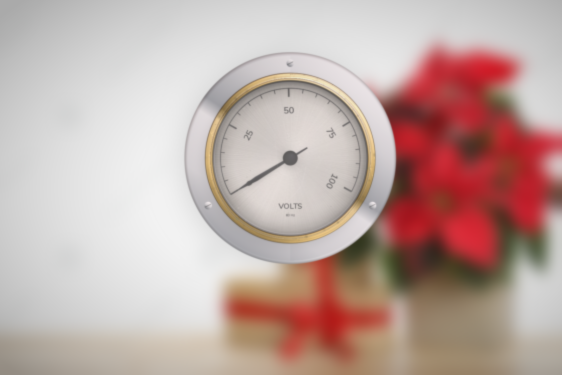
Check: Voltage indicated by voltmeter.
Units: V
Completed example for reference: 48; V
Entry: 0; V
